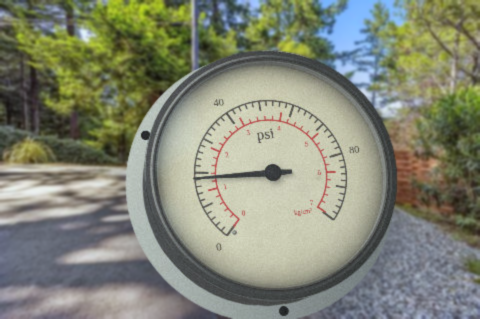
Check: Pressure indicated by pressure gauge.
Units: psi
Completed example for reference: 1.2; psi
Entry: 18; psi
